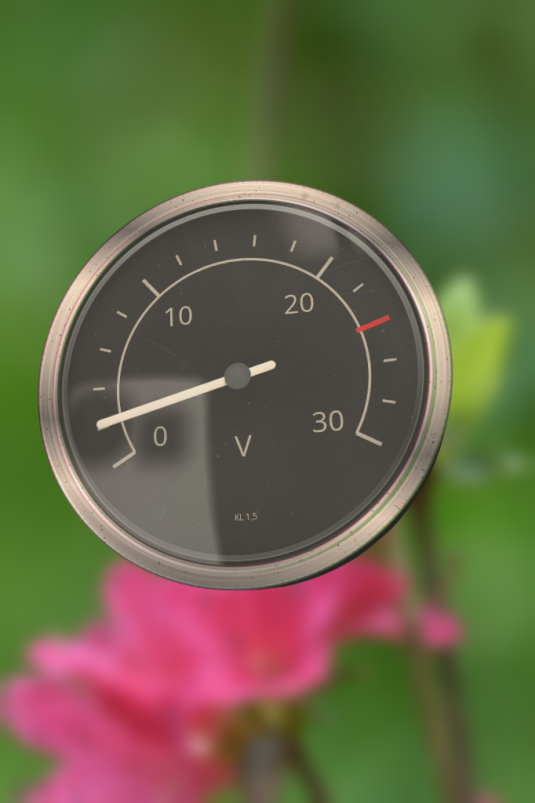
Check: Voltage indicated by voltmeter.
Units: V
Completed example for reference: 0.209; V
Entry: 2; V
